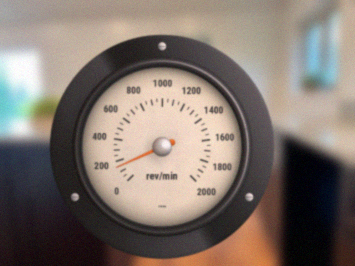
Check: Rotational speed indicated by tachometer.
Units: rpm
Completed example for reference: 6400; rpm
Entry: 150; rpm
